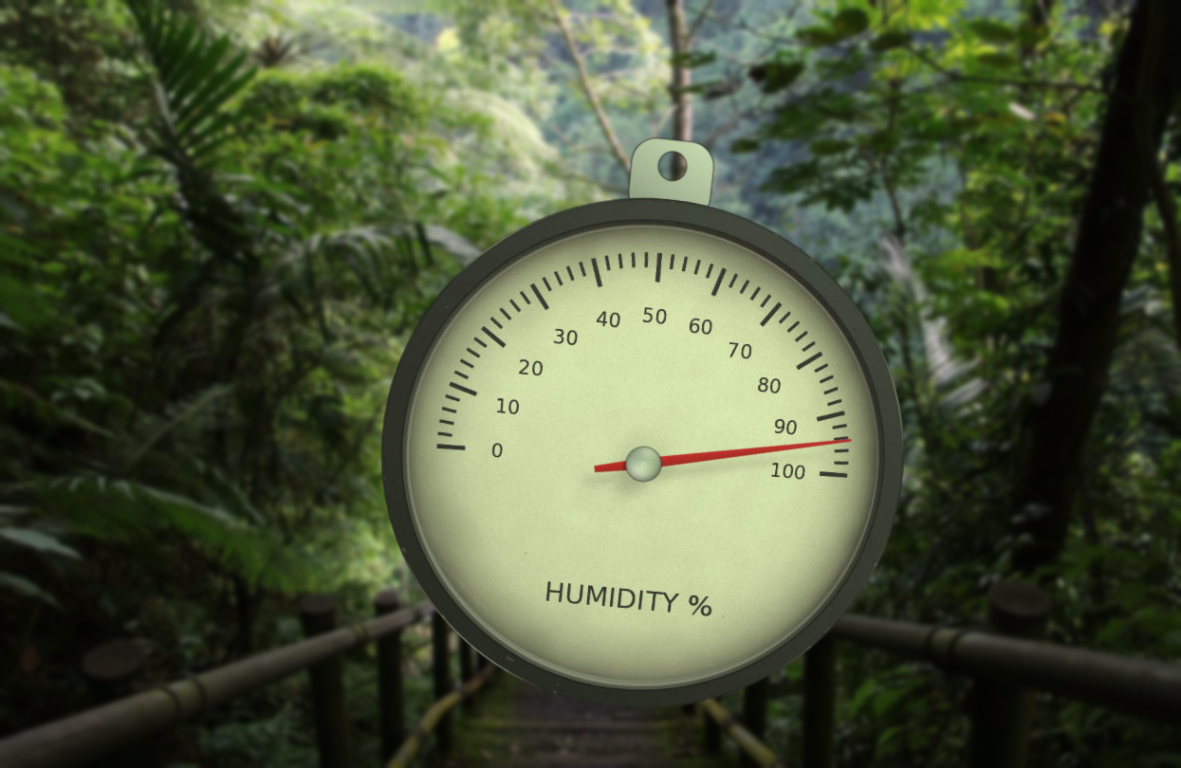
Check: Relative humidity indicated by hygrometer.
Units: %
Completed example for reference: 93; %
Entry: 94; %
